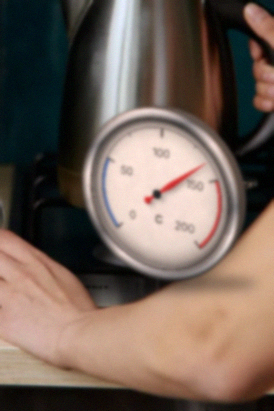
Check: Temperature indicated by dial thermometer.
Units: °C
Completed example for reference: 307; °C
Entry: 137.5; °C
